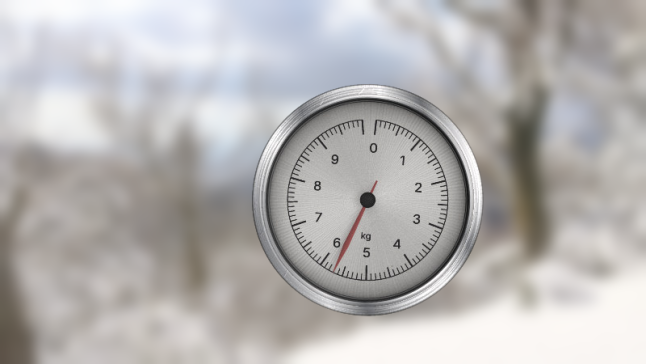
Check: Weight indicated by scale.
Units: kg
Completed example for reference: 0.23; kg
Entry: 5.7; kg
